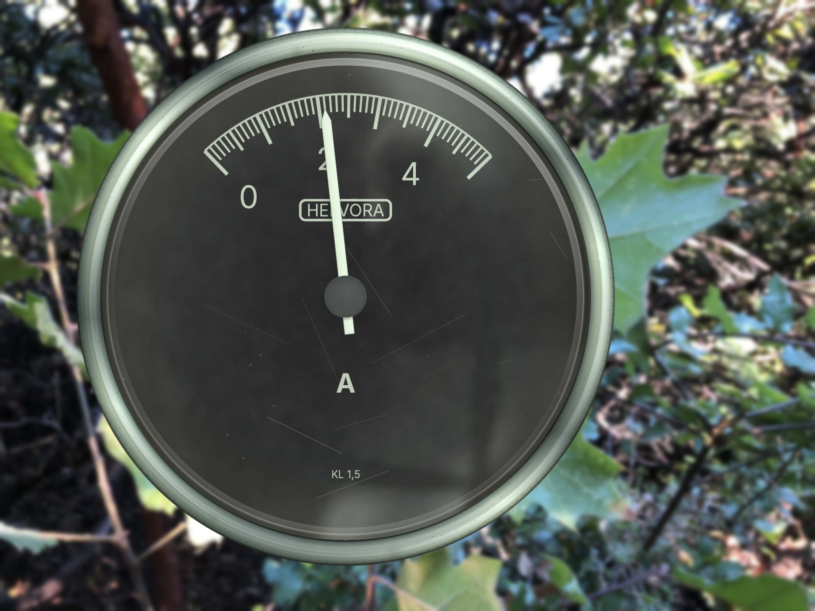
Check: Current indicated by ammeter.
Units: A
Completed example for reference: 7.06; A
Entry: 2.1; A
